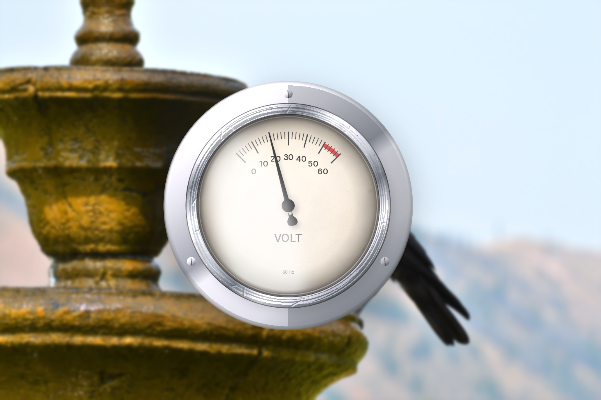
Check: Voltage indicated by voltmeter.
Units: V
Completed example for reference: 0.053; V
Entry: 20; V
